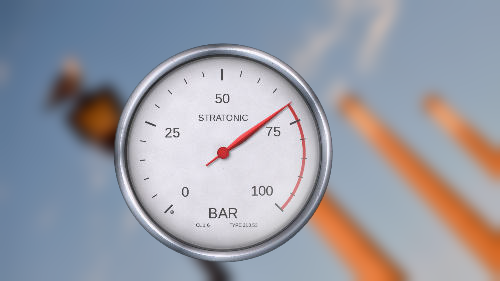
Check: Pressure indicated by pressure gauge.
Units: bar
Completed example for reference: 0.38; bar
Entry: 70; bar
